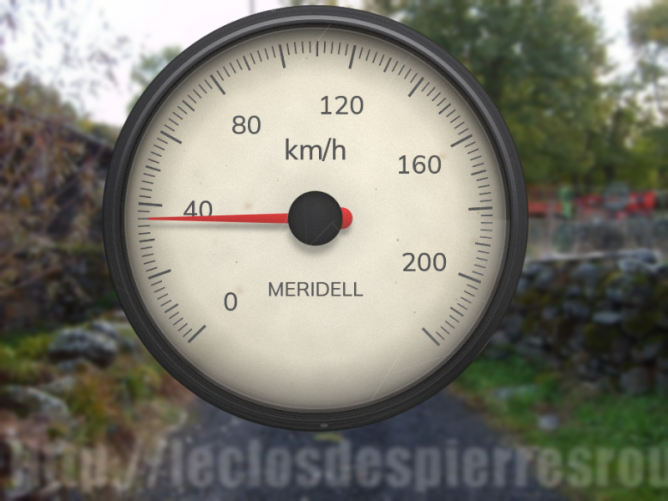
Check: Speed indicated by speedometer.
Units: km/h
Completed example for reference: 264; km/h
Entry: 36; km/h
